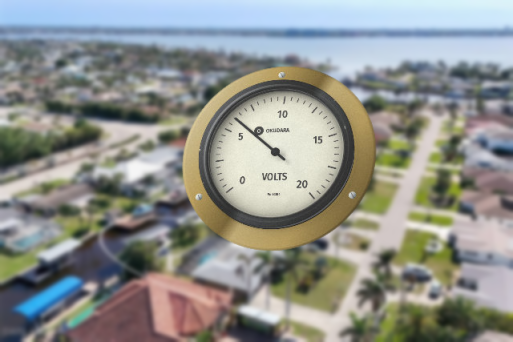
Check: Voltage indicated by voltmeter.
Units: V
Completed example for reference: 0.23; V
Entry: 6; V
